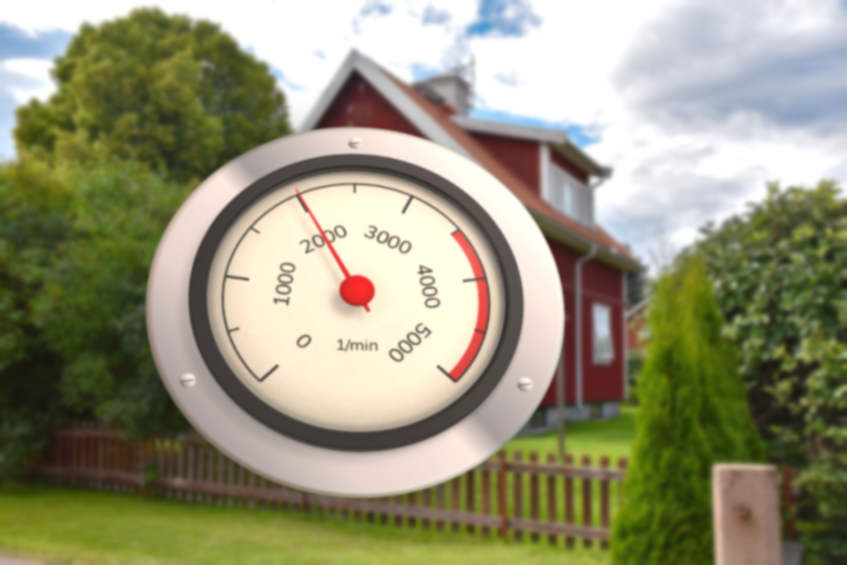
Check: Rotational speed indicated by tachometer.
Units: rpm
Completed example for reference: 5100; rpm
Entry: 2000; rpm
